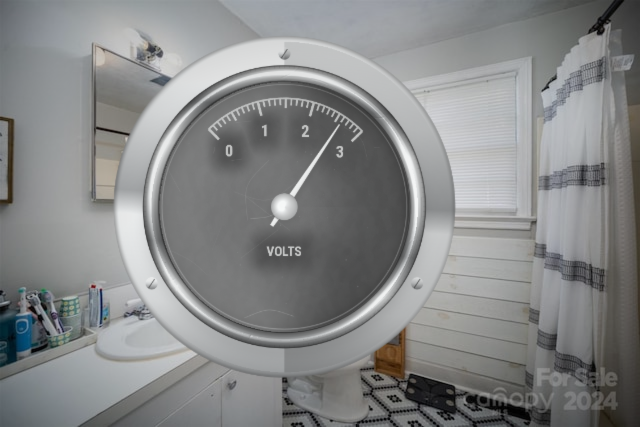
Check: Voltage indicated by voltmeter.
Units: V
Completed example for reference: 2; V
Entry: 2.6; V
